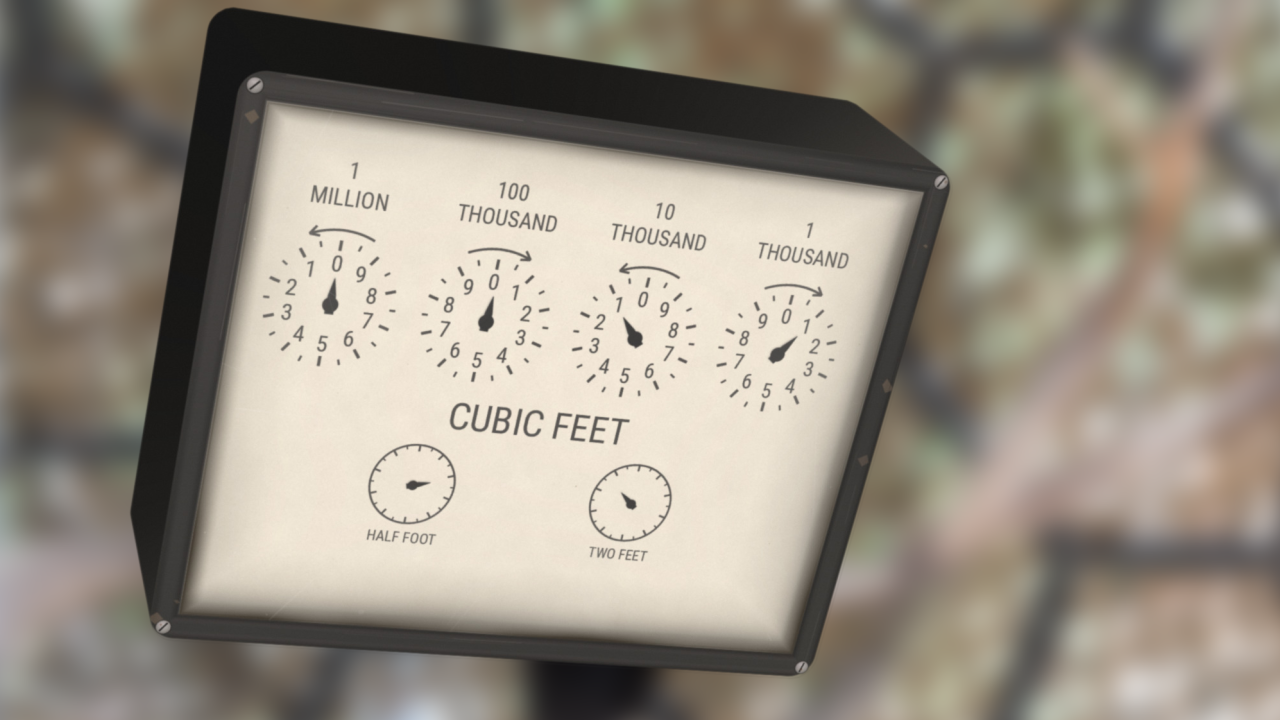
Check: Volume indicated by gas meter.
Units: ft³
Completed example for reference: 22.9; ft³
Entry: 1100; ft³
